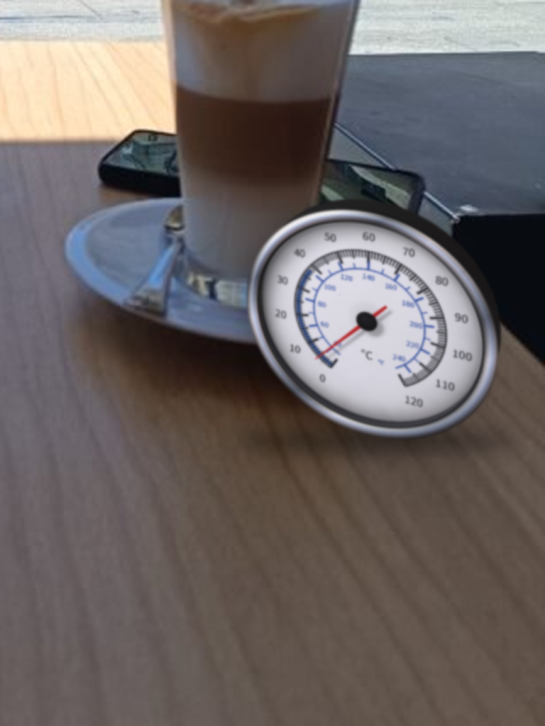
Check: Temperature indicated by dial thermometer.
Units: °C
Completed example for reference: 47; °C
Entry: 5; °C
